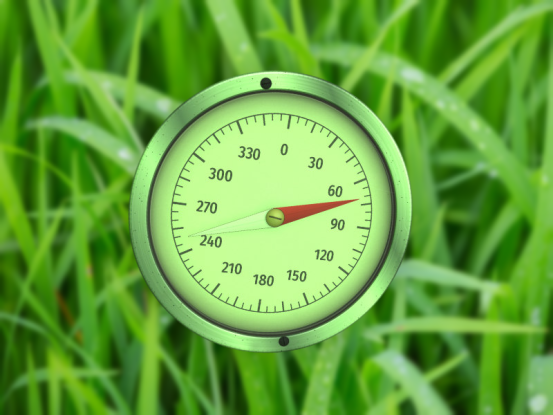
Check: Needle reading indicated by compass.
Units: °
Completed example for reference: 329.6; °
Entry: 70; °
